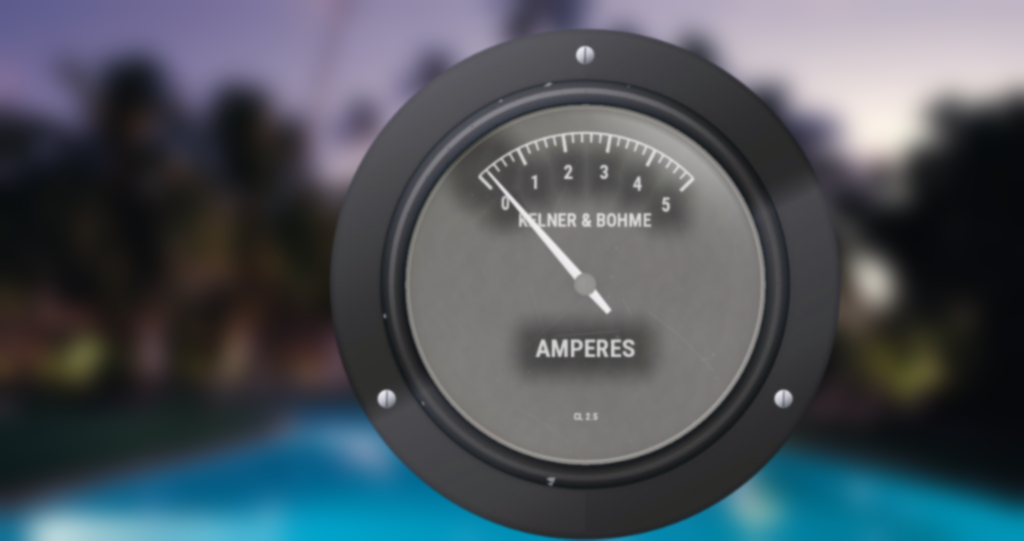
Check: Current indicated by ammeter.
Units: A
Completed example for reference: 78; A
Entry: 0.2; A
